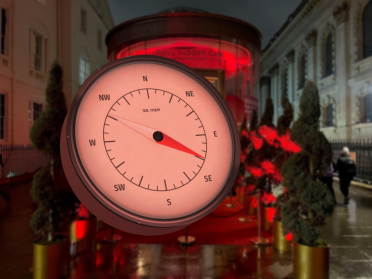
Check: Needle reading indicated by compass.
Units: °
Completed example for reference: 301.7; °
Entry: 120; °
